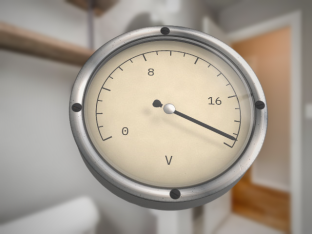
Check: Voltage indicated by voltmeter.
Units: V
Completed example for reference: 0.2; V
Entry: 19.5; V
